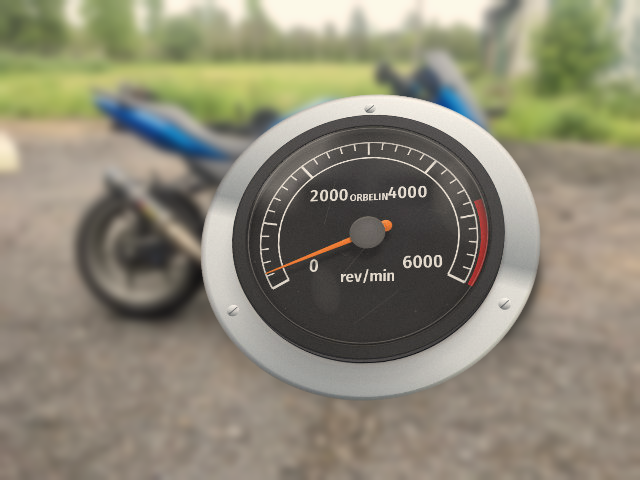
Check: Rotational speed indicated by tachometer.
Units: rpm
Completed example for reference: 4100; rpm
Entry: 200; rpm
